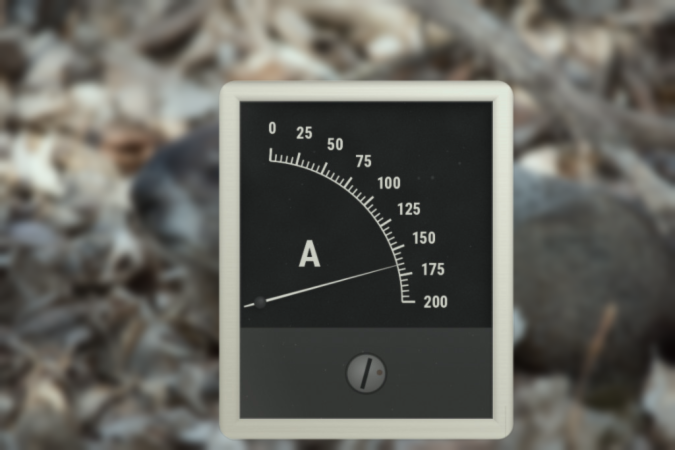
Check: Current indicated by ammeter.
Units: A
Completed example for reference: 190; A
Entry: 165; A
